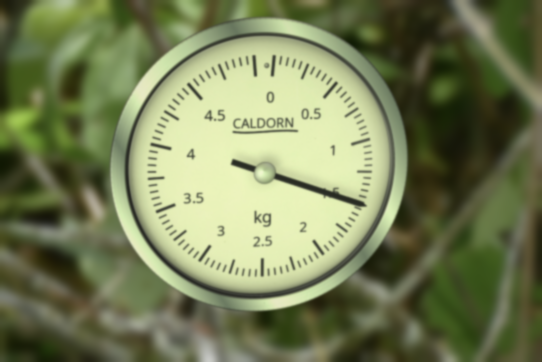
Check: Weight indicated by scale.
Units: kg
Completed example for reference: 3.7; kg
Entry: 1.5; kg
